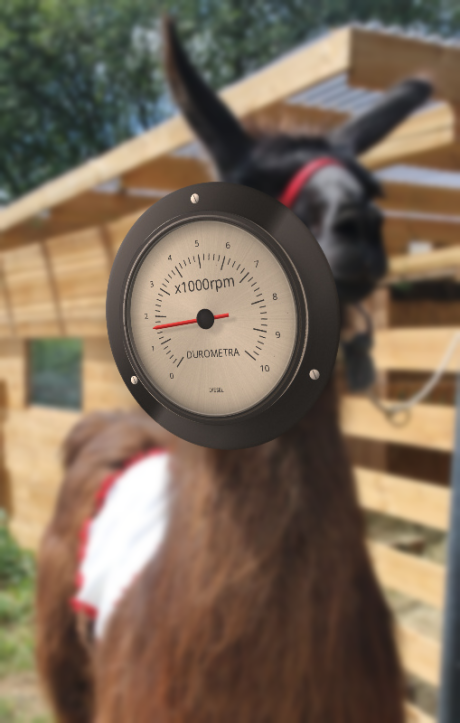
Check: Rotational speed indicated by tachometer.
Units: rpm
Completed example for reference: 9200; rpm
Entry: 1600; rpm
